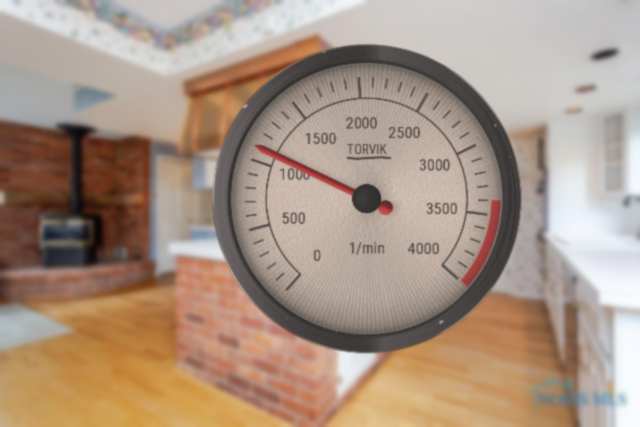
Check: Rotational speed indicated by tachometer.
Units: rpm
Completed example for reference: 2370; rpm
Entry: 1100; rpm
